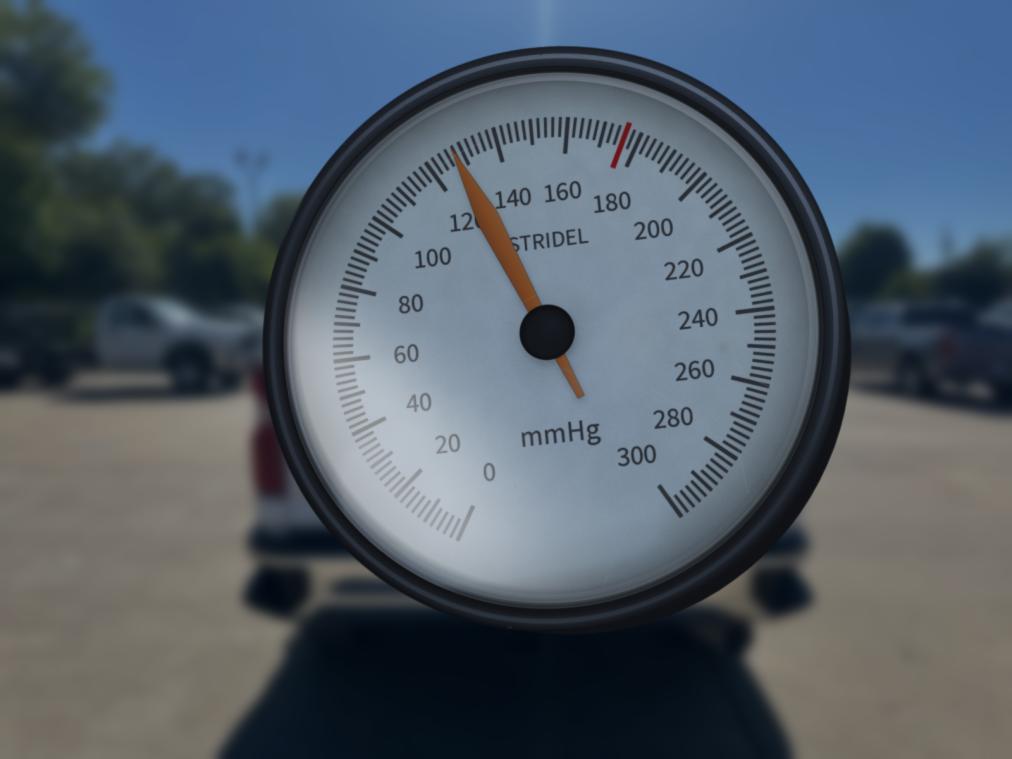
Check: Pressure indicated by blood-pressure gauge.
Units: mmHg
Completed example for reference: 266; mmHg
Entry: 128; mmHg
